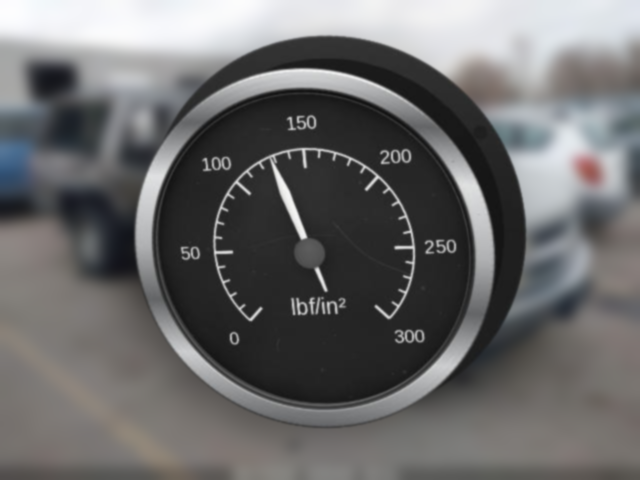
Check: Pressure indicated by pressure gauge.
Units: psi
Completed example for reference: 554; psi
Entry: 130; psi
